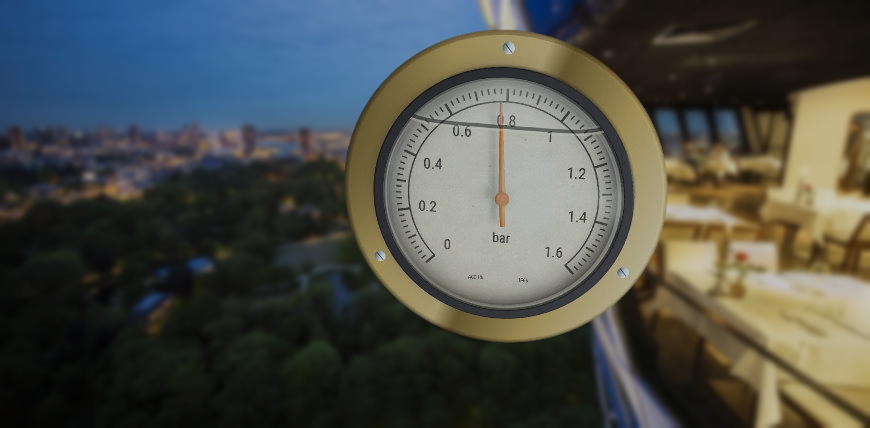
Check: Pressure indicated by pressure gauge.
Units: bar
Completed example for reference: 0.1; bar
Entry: 0.78; bar
